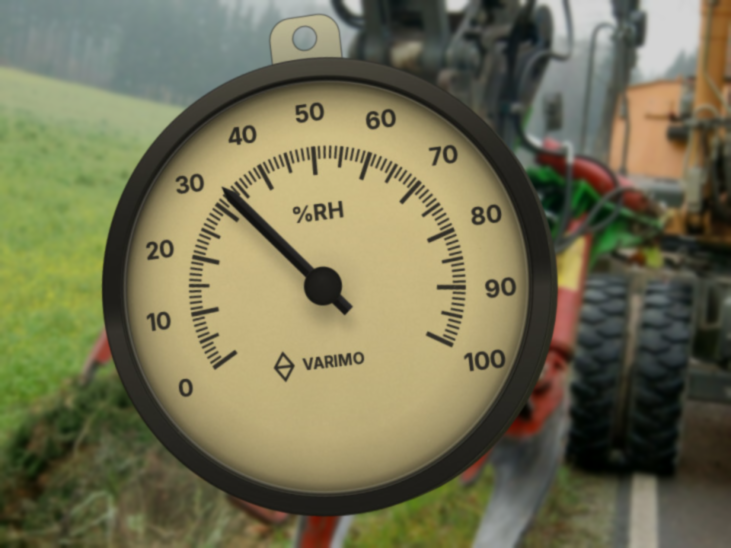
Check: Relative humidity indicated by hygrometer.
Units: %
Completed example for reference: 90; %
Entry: 33; %
